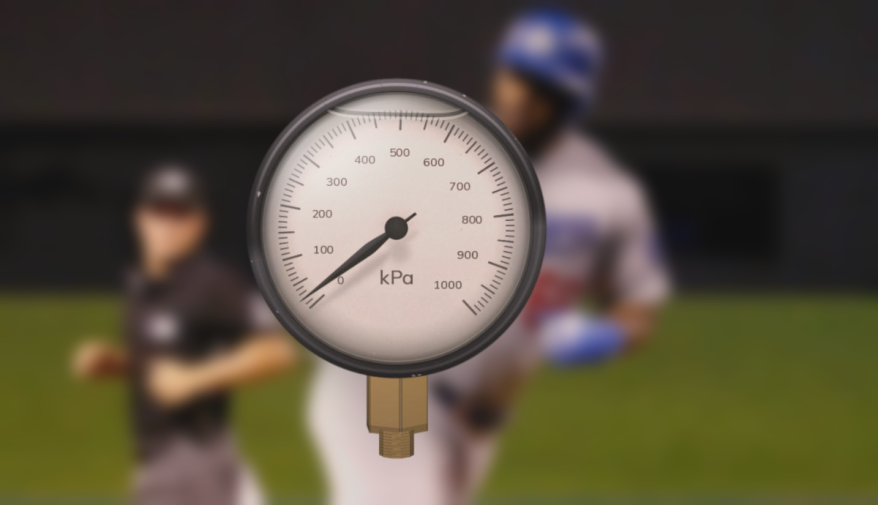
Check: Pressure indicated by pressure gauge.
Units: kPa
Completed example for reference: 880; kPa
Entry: 20; kPa
